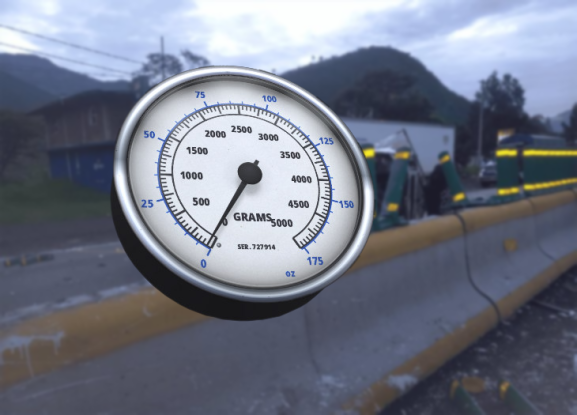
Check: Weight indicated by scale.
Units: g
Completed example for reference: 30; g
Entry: 50; g
